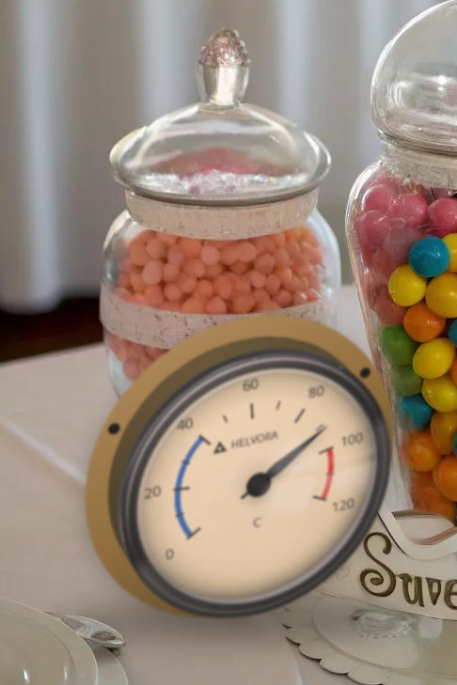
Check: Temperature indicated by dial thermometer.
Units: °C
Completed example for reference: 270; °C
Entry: 90; °C
